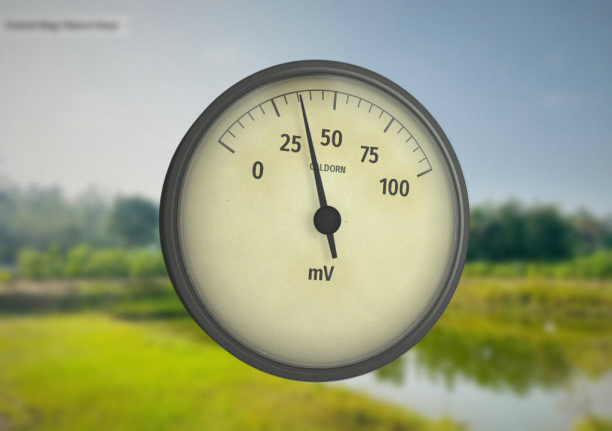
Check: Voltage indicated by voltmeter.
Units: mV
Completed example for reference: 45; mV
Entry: 35; mV
